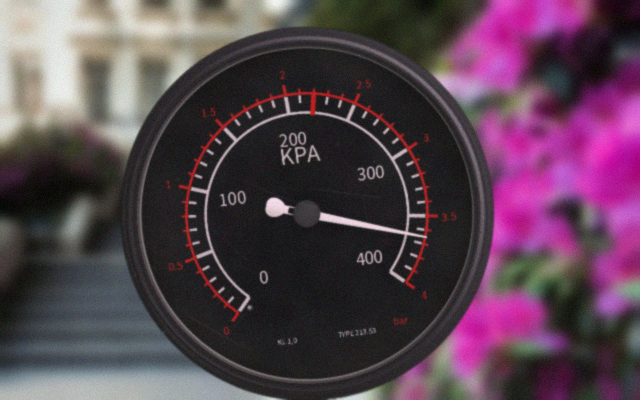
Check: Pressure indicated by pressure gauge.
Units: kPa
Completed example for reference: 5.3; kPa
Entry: 365; kPa
